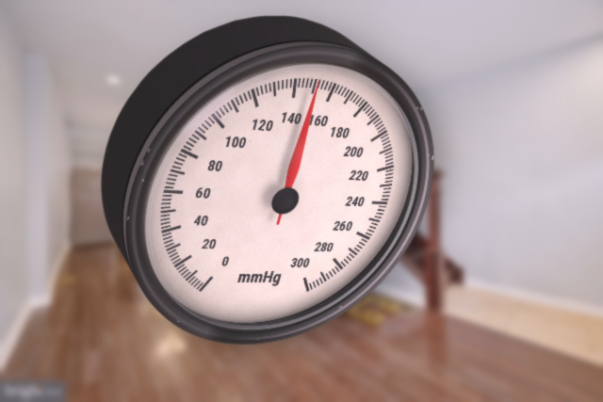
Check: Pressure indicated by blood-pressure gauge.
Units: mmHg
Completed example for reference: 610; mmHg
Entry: 150; mmHg
